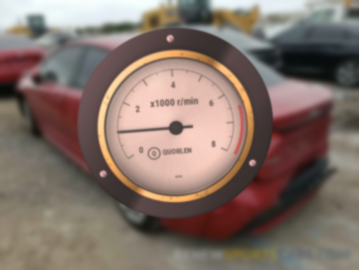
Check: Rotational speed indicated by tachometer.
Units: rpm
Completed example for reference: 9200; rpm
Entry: 1000; rpm
